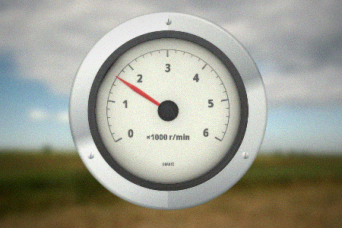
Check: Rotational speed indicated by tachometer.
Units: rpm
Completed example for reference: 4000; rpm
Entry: 1600; rpm
